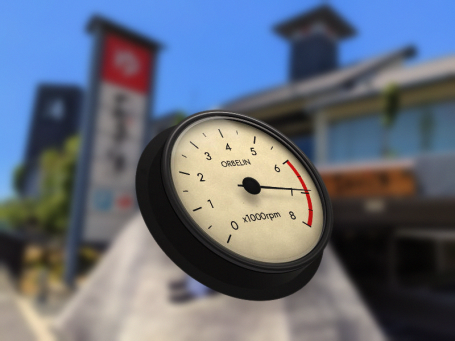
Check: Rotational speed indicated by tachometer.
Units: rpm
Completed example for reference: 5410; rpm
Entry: 7000; rpm
